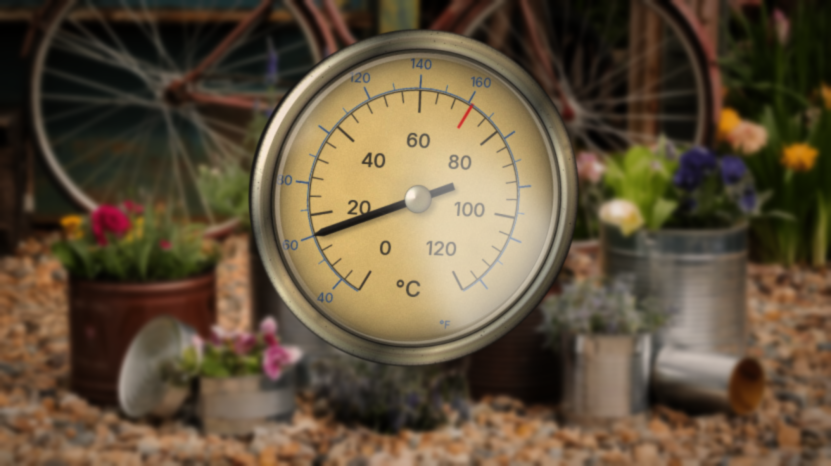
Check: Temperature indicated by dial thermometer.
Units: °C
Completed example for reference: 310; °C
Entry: 16; °C
